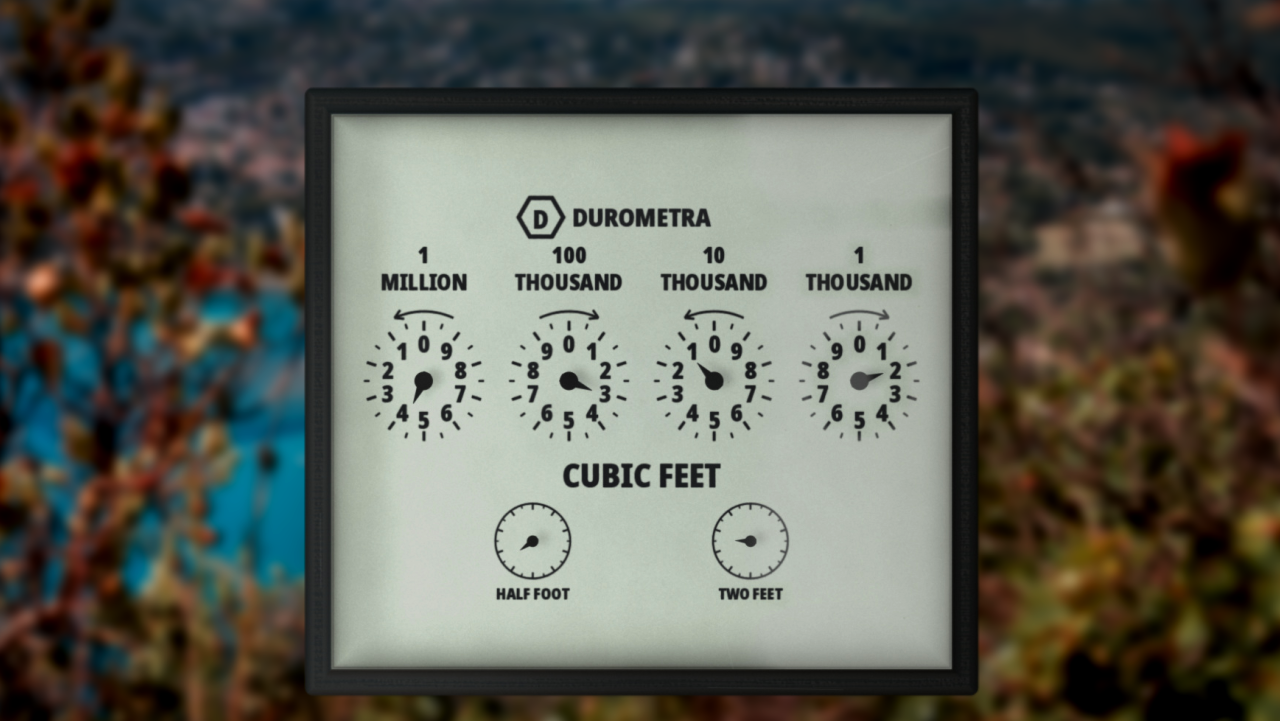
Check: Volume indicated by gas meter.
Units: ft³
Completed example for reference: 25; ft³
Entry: 431200; ft³
